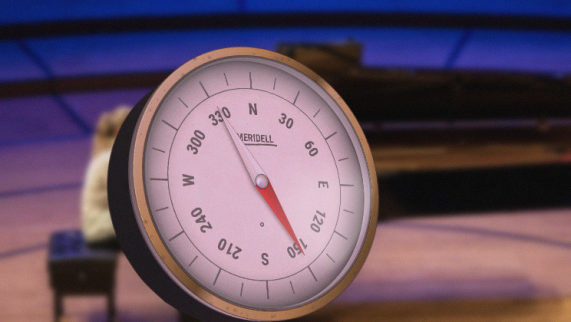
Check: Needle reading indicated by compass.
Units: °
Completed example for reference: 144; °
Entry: 150; °
